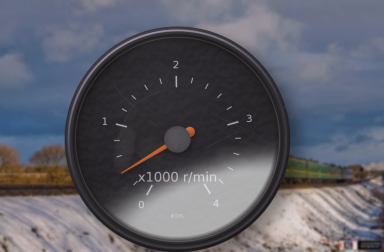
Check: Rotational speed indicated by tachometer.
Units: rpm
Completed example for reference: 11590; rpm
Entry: 400; rpm
